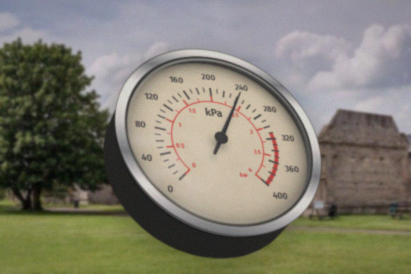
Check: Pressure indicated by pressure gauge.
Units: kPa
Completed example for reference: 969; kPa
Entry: 240; kPa
